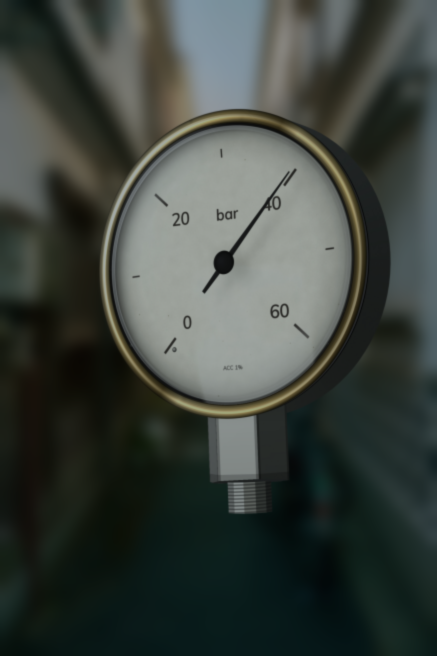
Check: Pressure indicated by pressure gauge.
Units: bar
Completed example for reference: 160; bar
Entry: 40; bar
